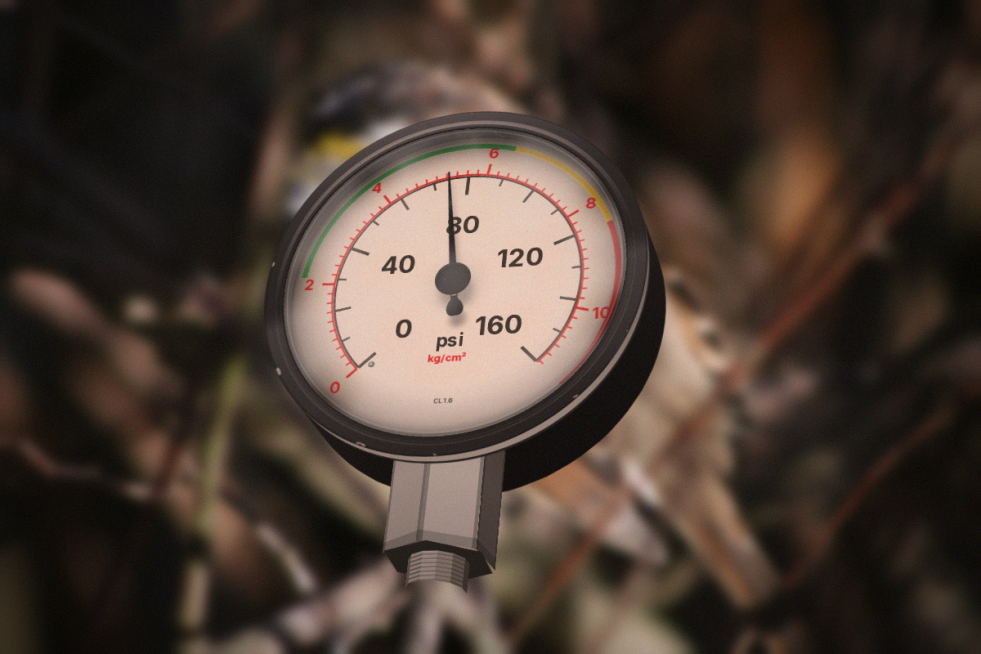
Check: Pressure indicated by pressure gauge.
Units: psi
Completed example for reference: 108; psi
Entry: 75; psi
